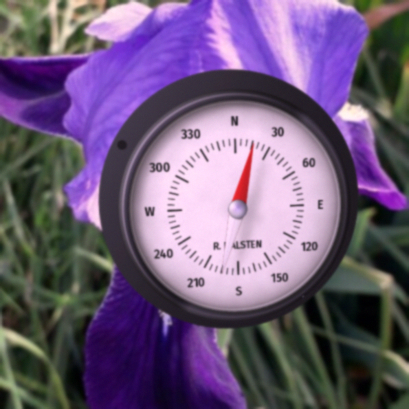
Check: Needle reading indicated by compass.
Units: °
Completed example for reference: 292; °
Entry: 15; °
